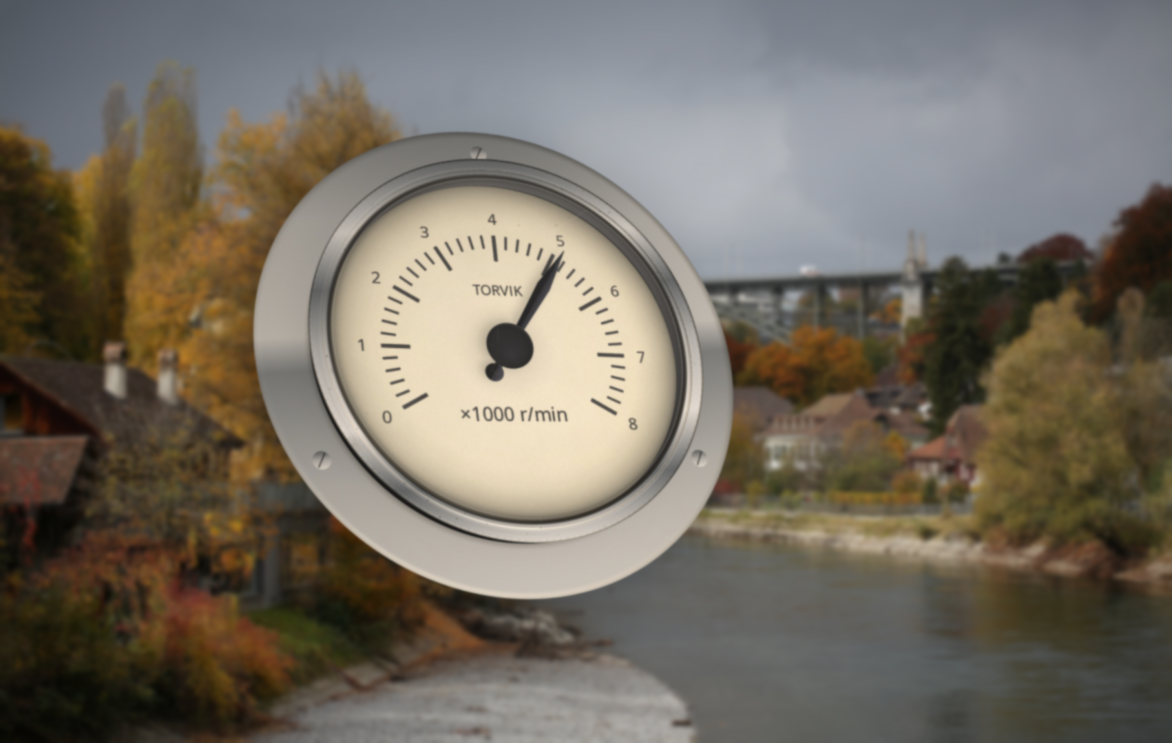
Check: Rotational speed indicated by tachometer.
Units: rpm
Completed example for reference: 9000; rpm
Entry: 5100; rpm
